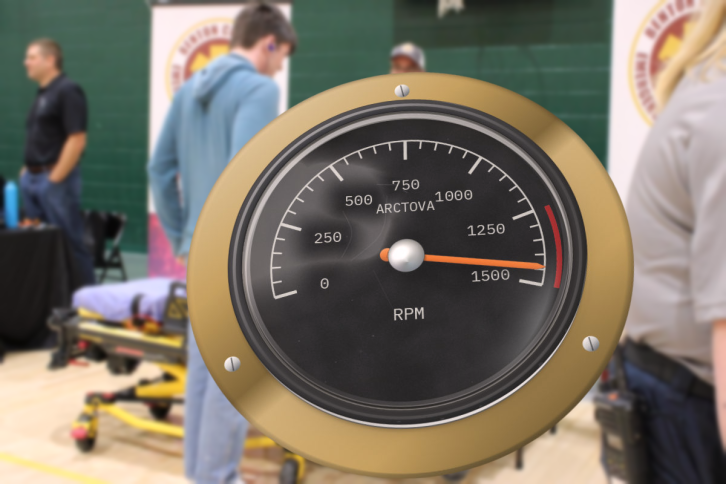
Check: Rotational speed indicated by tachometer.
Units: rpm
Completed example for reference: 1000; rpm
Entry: 1450; rpm
